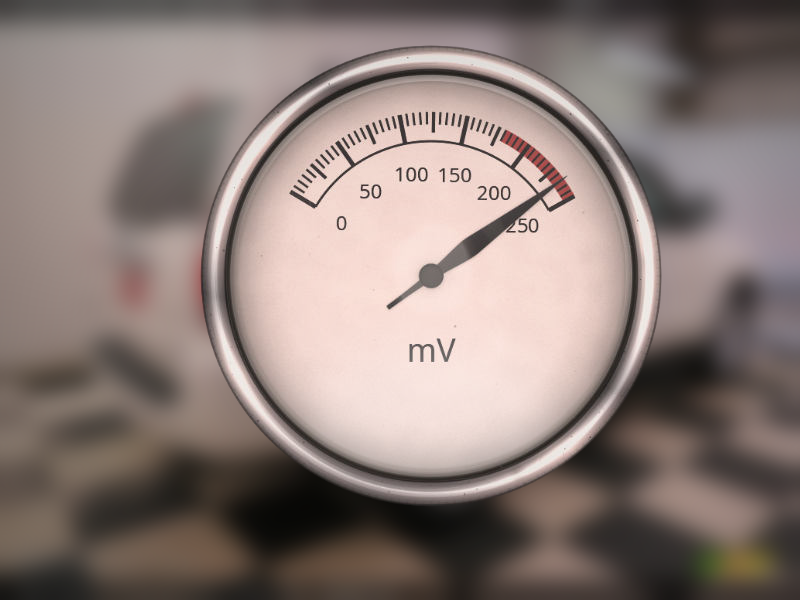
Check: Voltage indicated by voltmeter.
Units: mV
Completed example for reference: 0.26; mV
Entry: 235; mV
